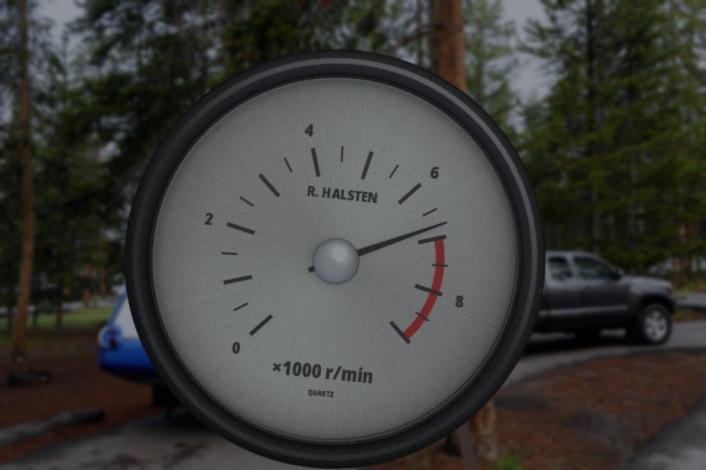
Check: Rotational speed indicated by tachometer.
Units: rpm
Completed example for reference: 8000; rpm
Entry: 6750; rpm
